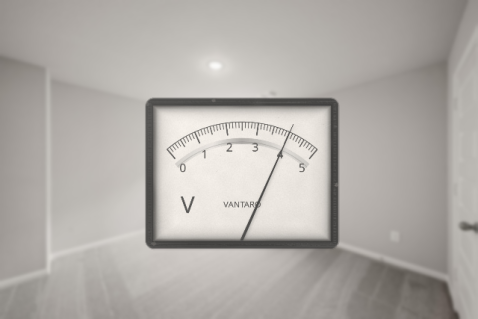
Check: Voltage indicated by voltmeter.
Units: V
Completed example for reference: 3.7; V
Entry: 4; V
